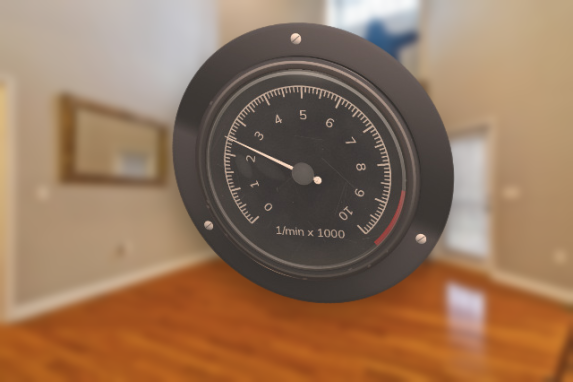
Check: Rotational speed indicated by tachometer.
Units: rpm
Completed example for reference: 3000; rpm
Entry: 2500; rpm
